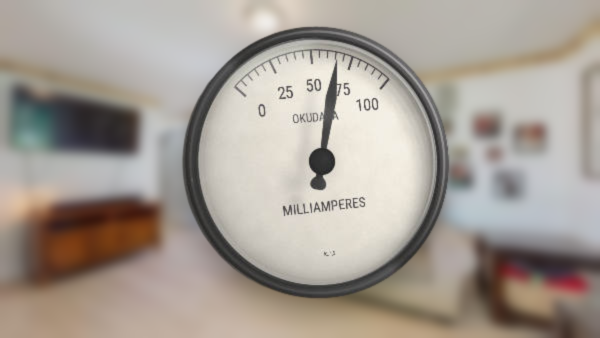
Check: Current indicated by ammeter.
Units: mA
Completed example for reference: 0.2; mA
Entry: 65; mA
